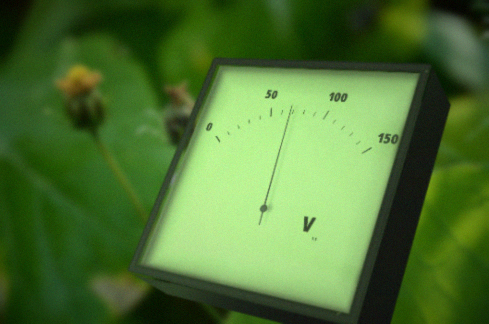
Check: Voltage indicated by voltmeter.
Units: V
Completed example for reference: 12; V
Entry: 70; V
